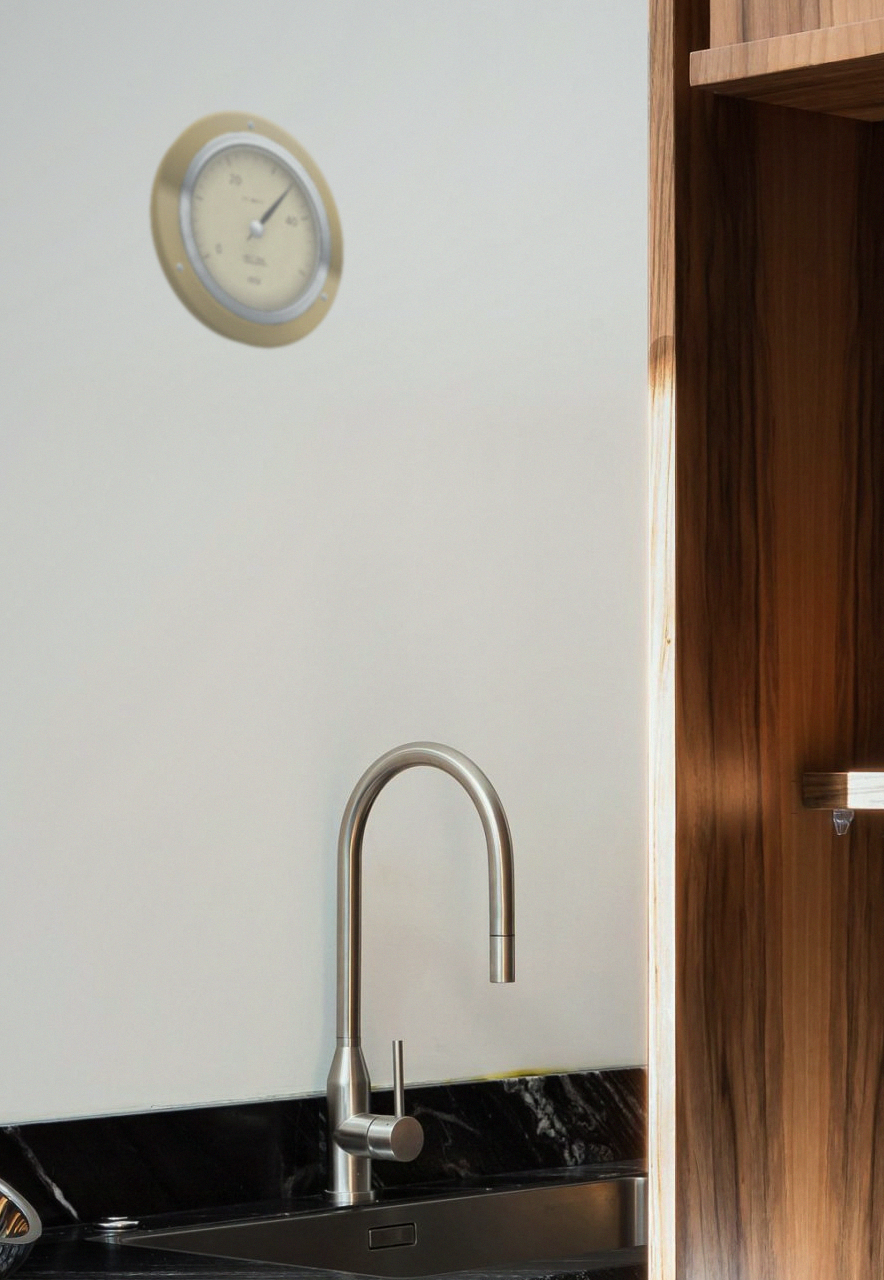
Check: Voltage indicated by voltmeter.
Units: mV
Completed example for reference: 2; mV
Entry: 34; mV
